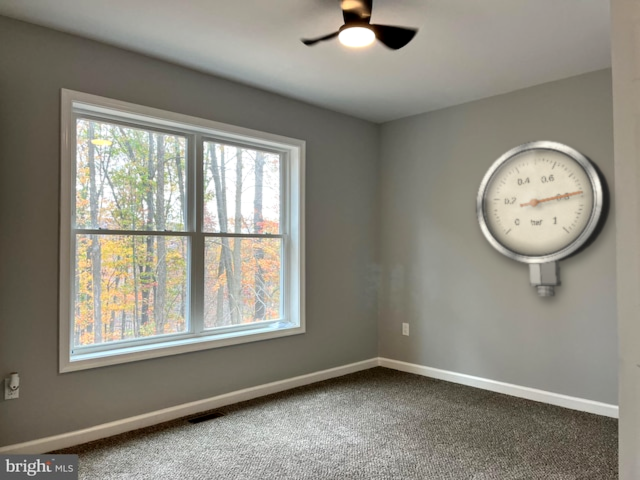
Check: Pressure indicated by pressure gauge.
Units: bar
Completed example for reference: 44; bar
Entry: 0.8; bar
